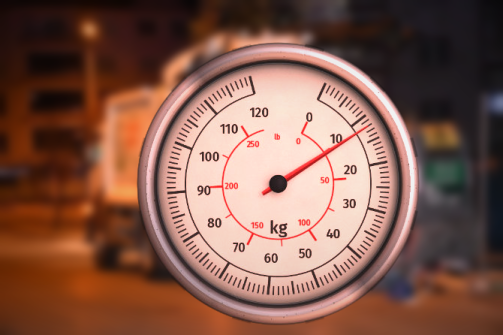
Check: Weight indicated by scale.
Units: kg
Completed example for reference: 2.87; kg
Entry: 12; kg
